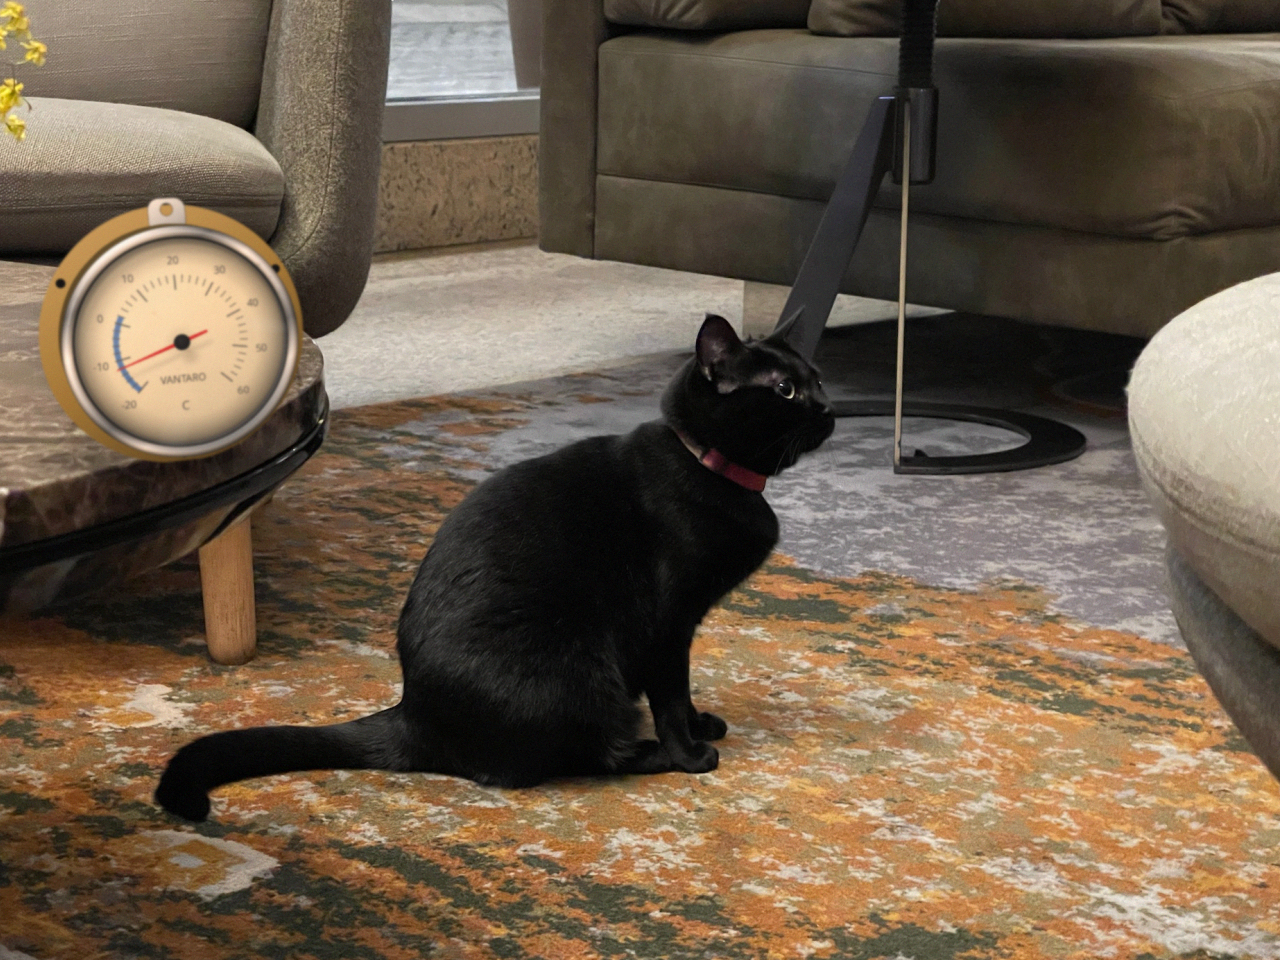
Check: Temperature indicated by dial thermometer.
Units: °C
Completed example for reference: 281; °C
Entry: -12; °C
